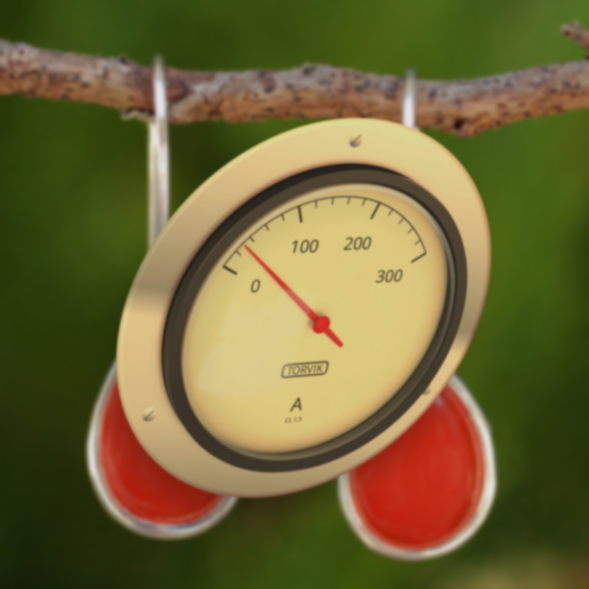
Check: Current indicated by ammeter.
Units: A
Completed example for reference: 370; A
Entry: 30; A
